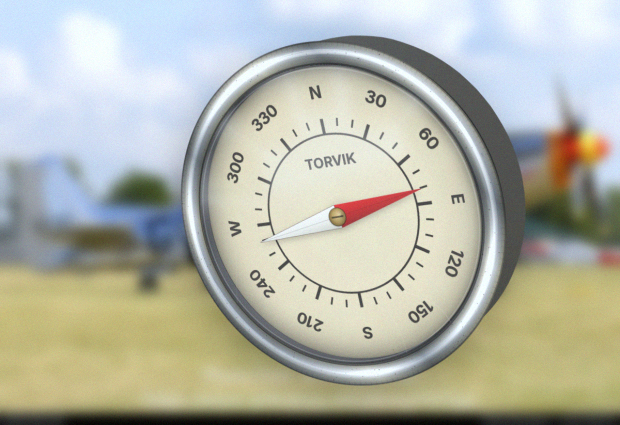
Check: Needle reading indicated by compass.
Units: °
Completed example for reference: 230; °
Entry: 80; °
